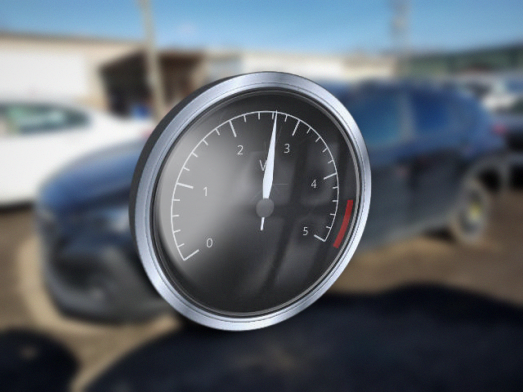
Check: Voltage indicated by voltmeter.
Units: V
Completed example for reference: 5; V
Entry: 2.6; V
